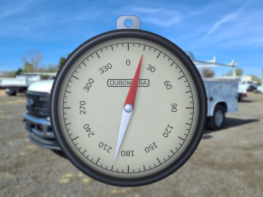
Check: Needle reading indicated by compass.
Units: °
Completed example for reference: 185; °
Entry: 15; °
